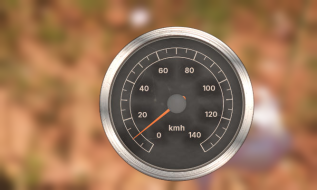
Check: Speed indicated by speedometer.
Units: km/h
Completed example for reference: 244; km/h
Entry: 10; km/h
